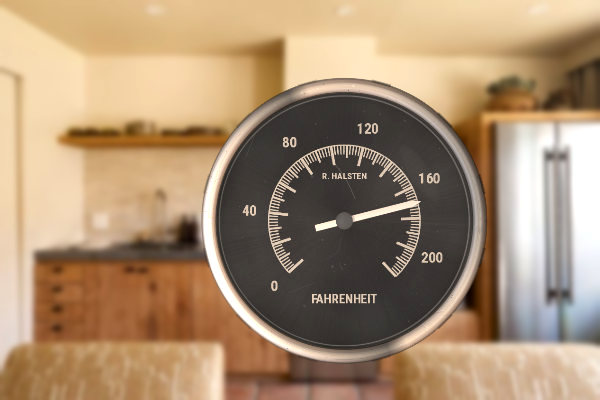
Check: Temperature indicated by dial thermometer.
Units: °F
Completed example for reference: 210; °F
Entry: 170; °F
